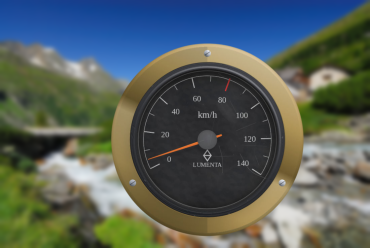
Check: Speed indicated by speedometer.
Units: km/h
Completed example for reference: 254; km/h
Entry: 5; km/h
